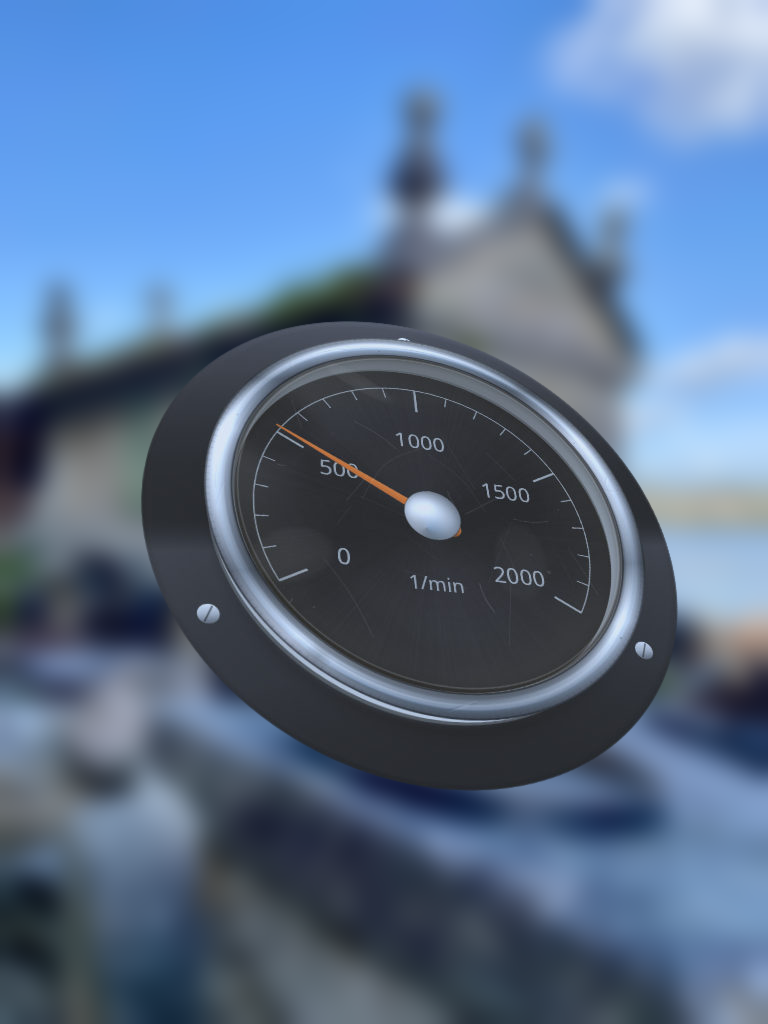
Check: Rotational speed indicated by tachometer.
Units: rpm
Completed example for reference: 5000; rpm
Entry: 500; rpm
